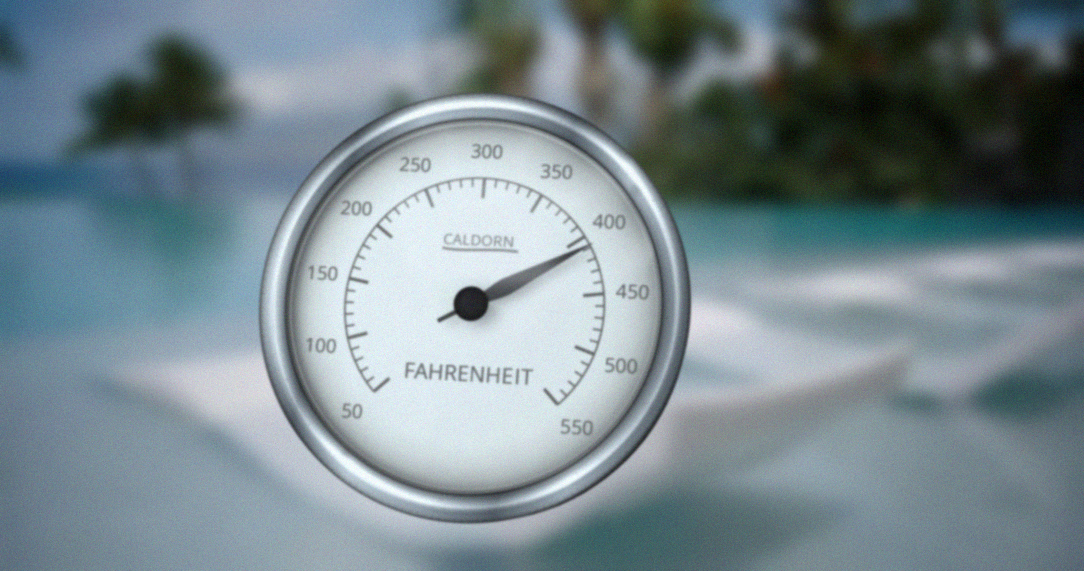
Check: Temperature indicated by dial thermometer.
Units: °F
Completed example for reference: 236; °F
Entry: 410; °F
